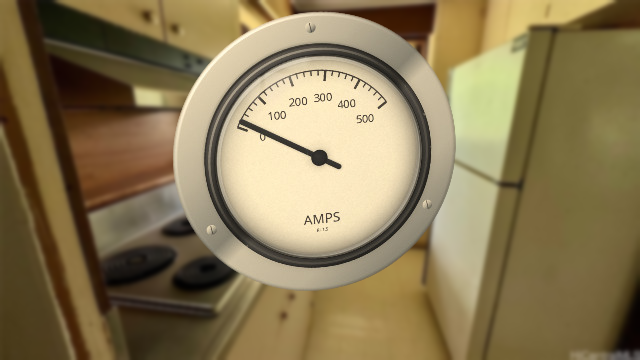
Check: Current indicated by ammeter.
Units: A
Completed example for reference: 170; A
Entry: 20; A
